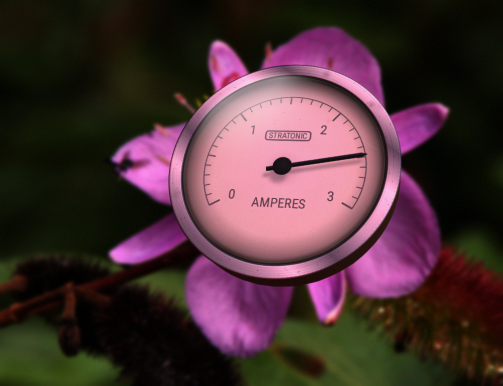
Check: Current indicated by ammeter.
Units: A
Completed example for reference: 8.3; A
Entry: 2.5; A
